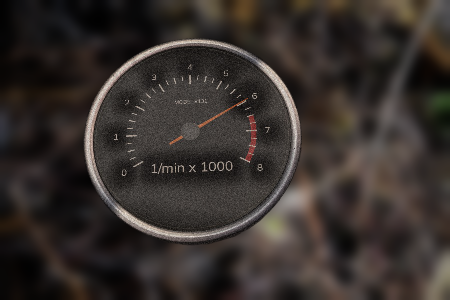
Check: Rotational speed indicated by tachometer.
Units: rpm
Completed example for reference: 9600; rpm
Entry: 6000; rpm
